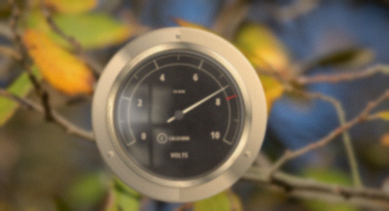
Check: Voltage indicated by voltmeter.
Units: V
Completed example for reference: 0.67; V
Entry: 7.5; V
